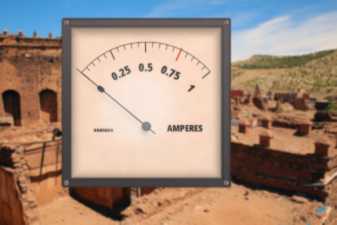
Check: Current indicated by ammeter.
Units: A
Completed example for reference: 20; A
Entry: 0; A
